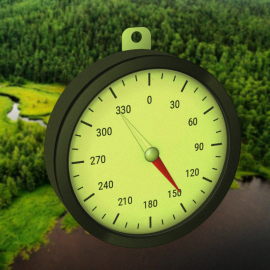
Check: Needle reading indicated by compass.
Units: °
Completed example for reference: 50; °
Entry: 145; °
